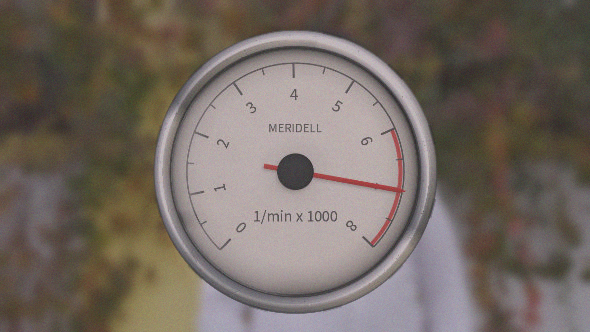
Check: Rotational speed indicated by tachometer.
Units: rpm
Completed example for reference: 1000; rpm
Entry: 7000; rpm
